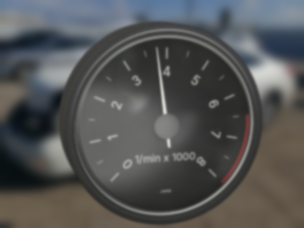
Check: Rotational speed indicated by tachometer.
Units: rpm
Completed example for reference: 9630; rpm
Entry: 3750; rpm
